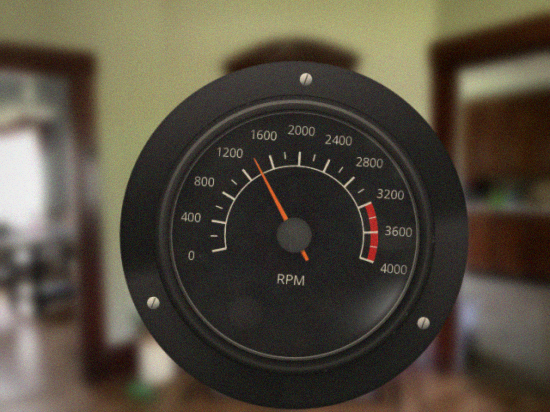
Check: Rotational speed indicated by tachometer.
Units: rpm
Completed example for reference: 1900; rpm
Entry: 1400; rpm
